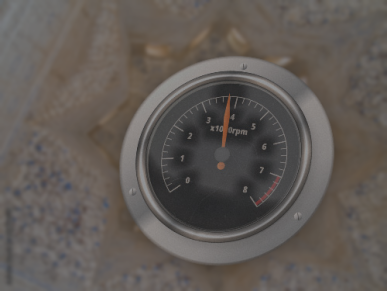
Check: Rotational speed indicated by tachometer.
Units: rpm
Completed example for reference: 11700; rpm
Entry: 3800; rpm
